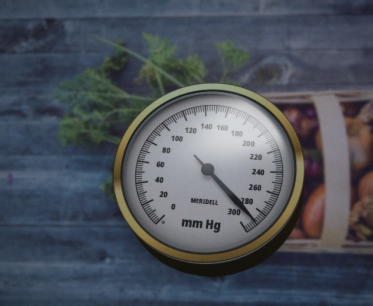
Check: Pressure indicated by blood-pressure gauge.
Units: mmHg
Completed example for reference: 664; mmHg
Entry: 290; mmHg
